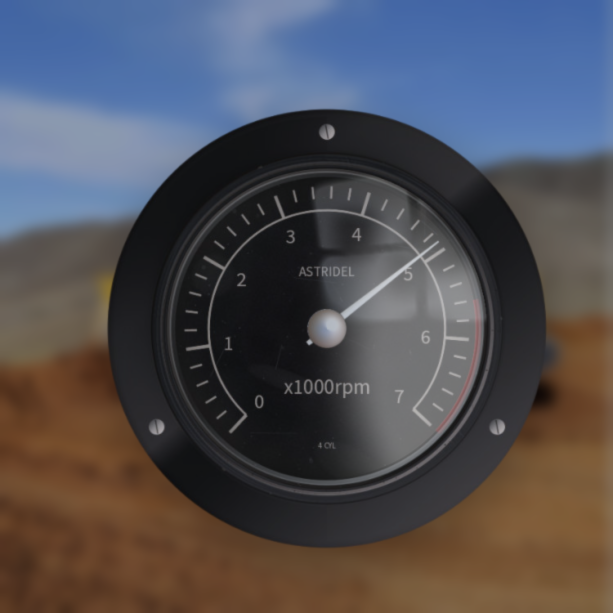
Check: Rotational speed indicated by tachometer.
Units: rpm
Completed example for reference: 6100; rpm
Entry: 4900; rpm
